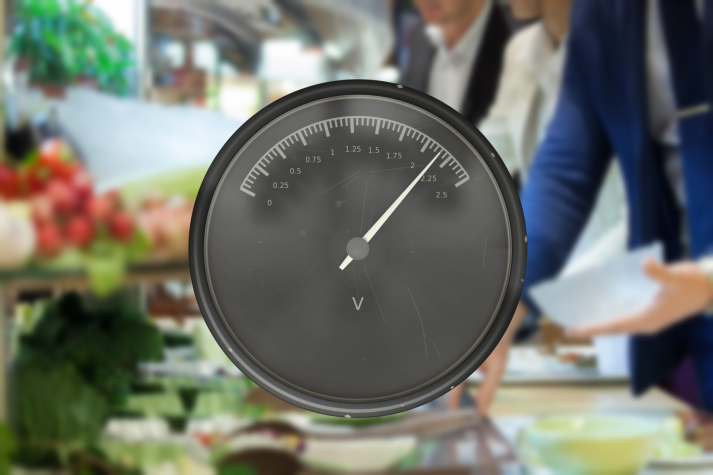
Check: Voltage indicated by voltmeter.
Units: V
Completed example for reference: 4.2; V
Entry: 2.15; V
